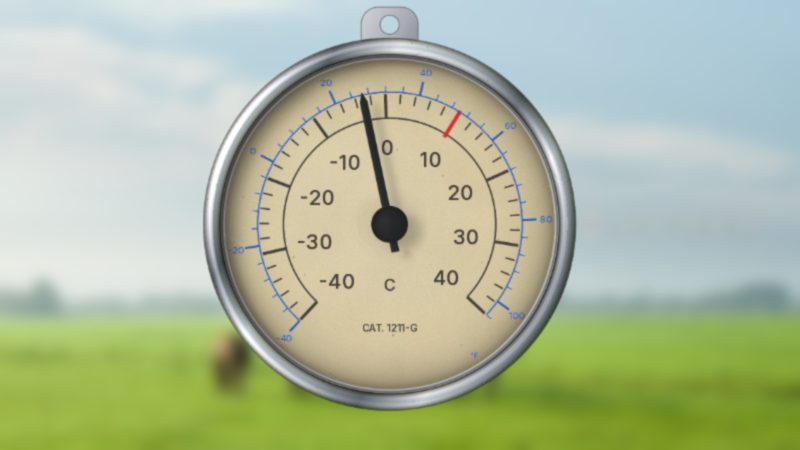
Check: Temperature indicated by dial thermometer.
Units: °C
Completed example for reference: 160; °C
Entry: -3; °C
